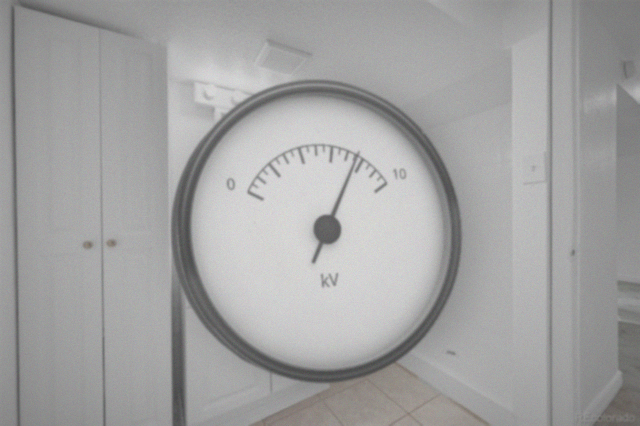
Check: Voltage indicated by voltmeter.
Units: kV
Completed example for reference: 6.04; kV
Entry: 7.5; kV
